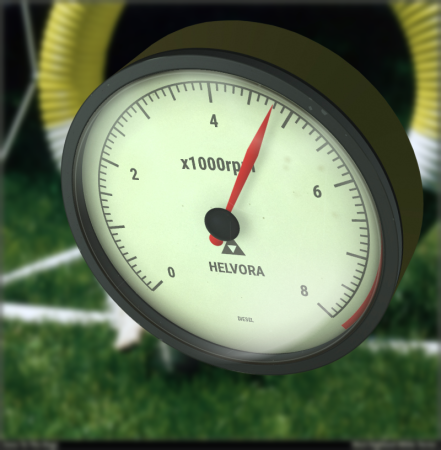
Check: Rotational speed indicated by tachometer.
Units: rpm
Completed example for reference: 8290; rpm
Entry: 4800; rpm
